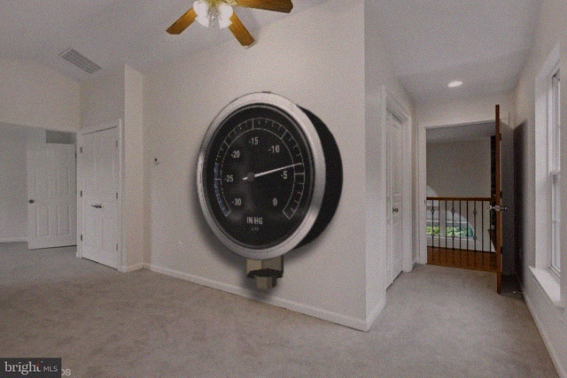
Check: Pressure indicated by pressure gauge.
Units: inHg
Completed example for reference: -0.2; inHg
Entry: -6; inHg
